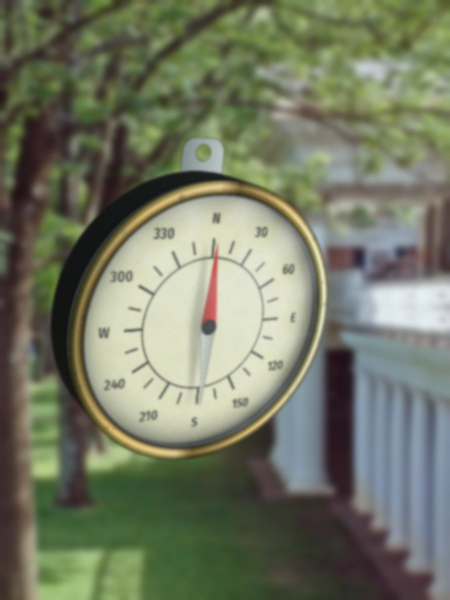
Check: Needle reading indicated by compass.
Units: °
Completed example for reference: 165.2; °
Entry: 0; °
